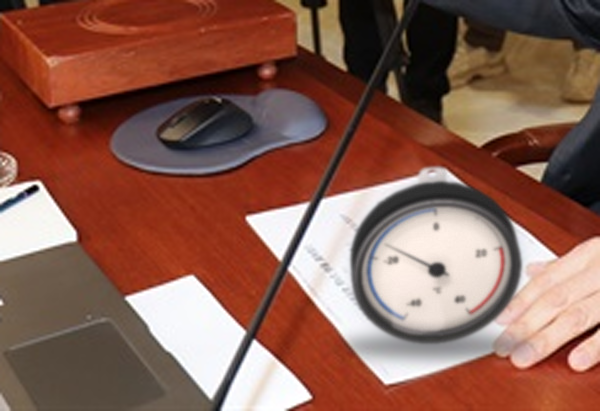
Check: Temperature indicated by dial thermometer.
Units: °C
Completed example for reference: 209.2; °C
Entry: -15; °C
